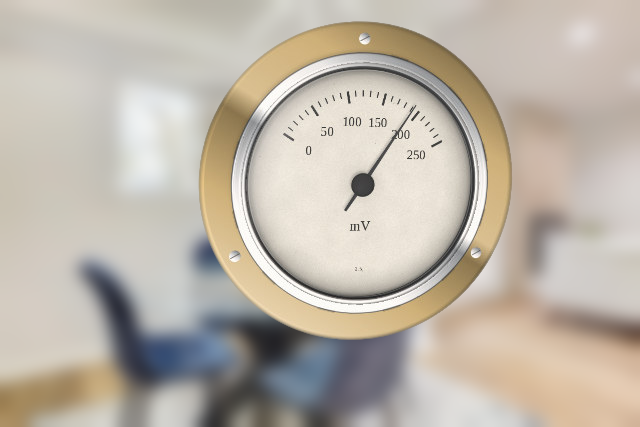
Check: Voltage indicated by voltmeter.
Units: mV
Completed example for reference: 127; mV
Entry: 190; mV
